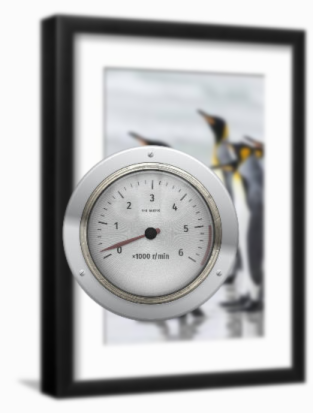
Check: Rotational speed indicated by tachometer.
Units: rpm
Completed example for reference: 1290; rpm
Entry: 200; rpm
